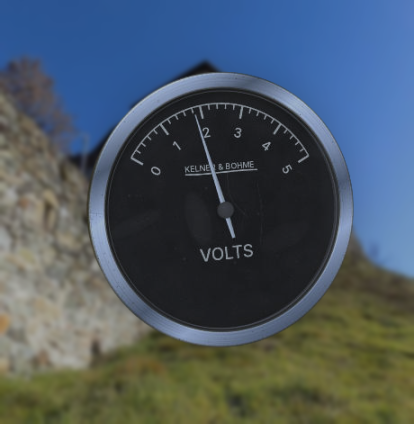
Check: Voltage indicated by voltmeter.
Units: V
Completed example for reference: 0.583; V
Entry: 1.8; V
